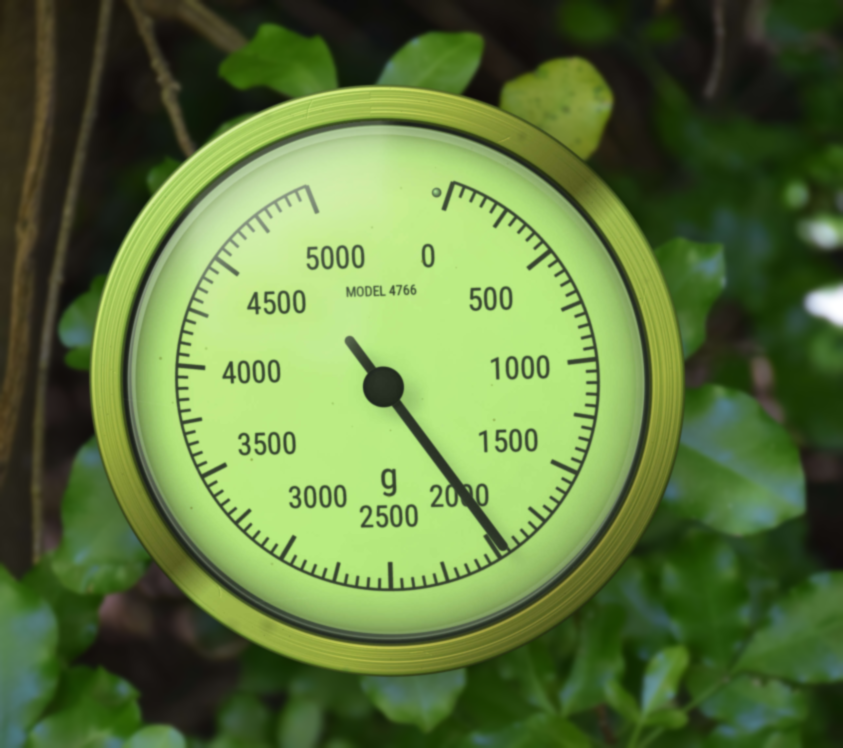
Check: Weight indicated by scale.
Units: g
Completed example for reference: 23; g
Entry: 1950; g
